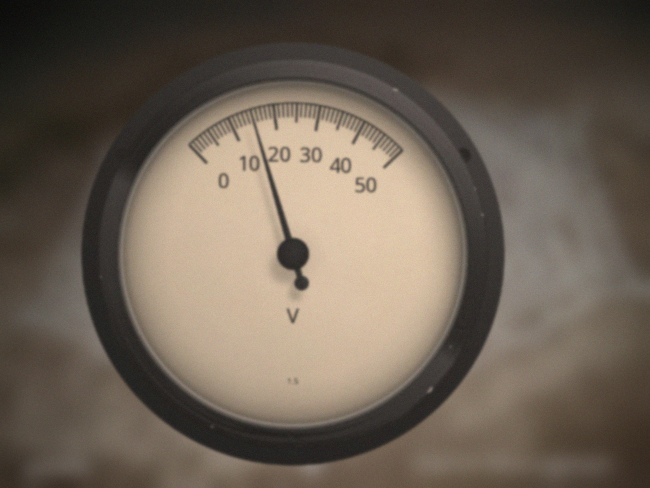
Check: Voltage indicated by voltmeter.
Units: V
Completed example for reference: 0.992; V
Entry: 15; V
